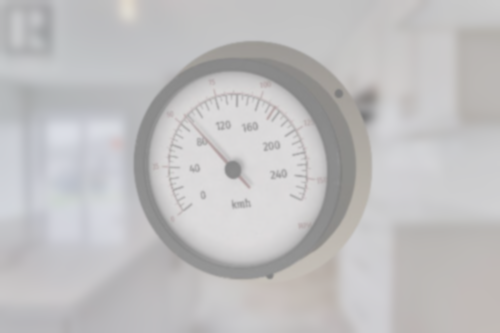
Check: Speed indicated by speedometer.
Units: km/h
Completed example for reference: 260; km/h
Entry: 90; km/h
